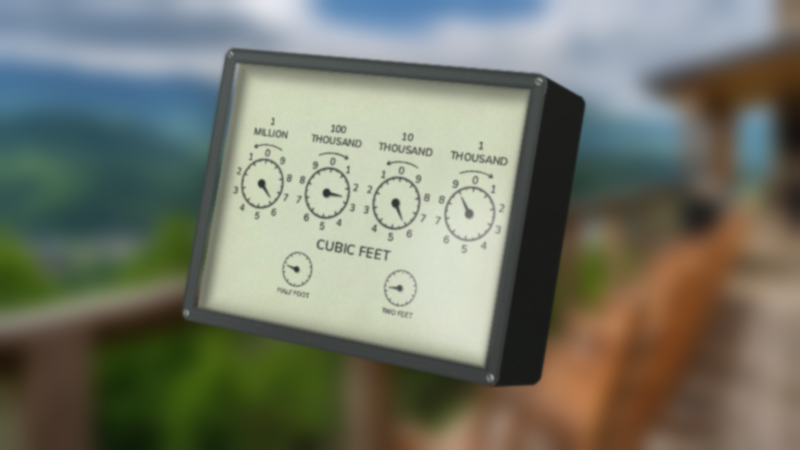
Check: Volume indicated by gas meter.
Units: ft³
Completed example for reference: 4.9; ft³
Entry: 625900; ft³
